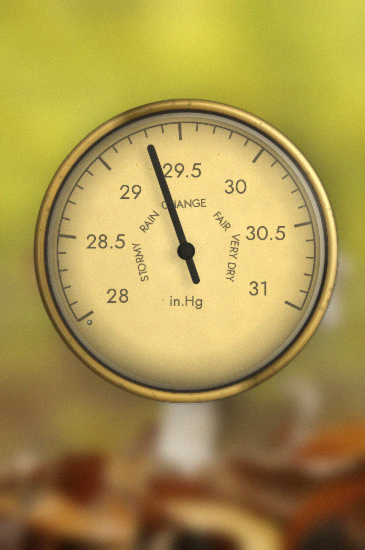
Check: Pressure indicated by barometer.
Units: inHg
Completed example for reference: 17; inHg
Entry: 29.3; inHg
